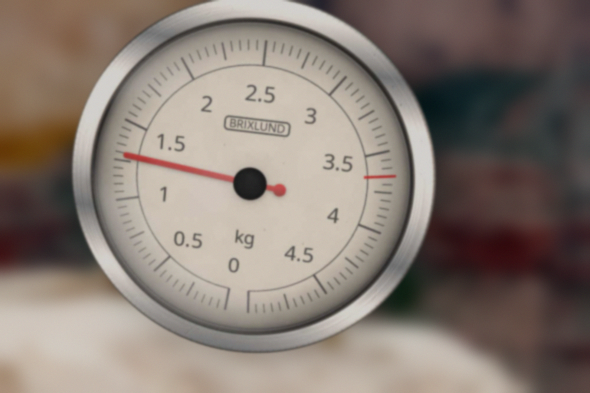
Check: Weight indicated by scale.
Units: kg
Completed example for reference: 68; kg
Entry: 1.3; kg
